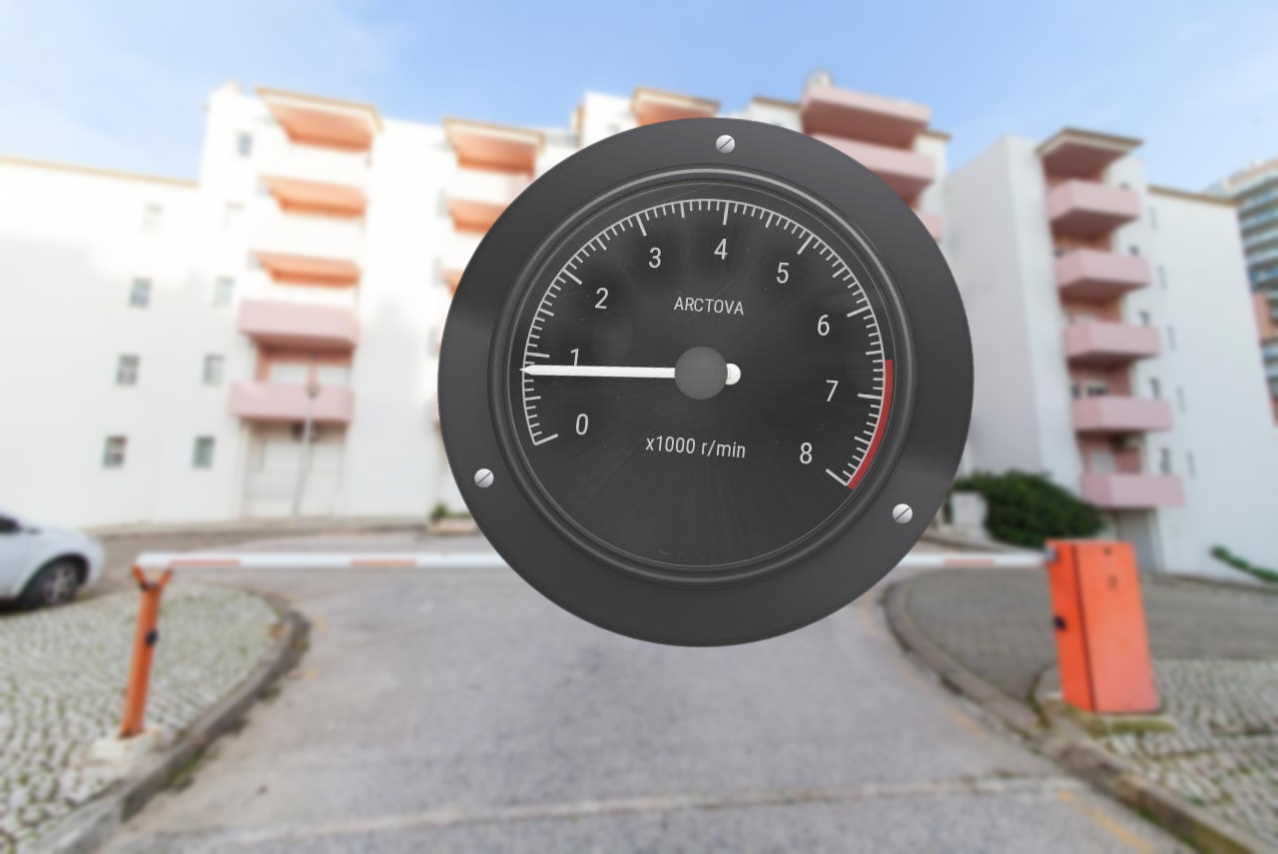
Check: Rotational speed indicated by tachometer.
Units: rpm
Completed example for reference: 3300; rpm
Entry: 800; rpm
